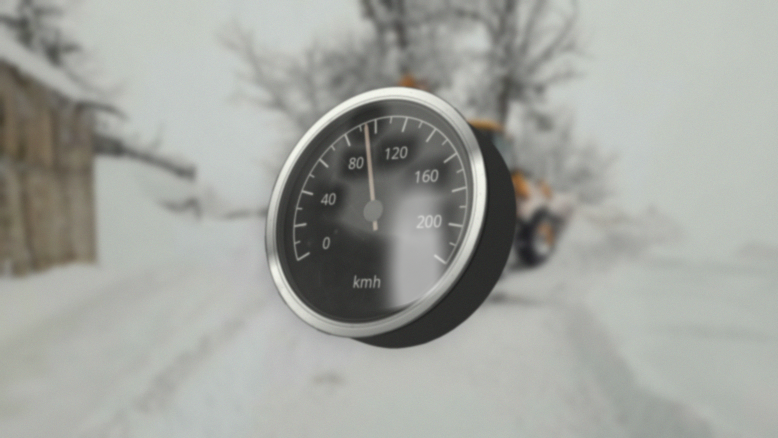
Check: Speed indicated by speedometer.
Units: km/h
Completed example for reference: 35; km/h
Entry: 95; km/h
